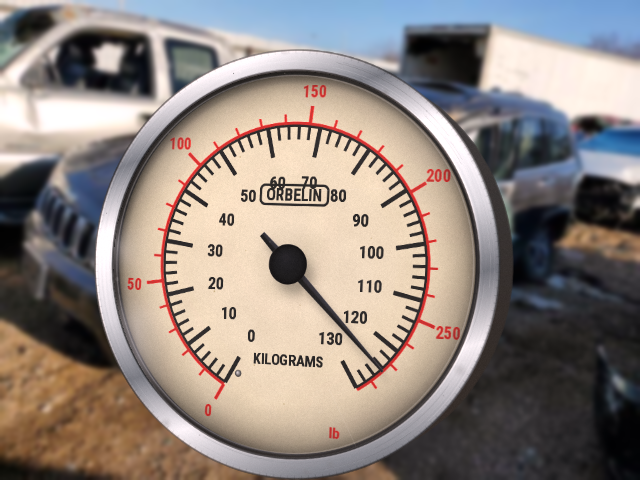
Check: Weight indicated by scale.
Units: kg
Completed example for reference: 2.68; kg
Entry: 124; kg
